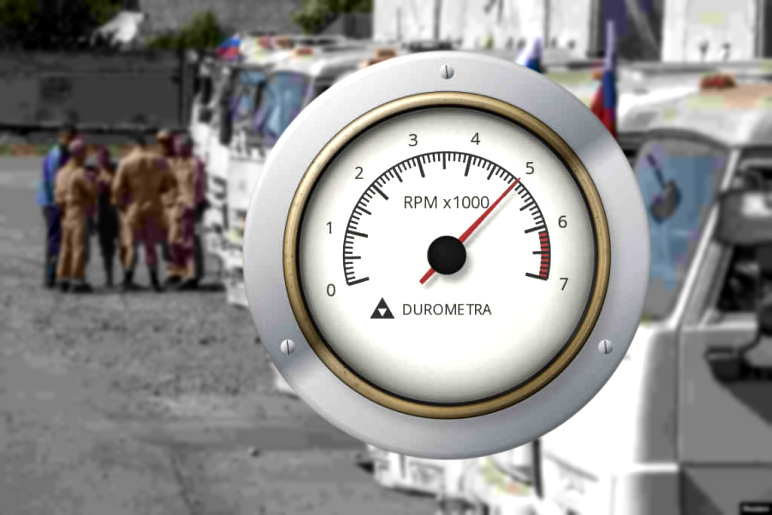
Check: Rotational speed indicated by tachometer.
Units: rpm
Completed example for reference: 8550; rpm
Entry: 5000; rpm
